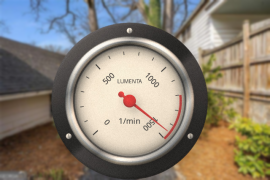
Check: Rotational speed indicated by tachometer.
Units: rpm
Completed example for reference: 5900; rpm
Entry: 1450; rpm
